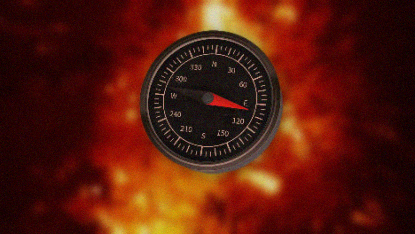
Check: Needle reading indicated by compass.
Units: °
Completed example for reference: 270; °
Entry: 100; °
